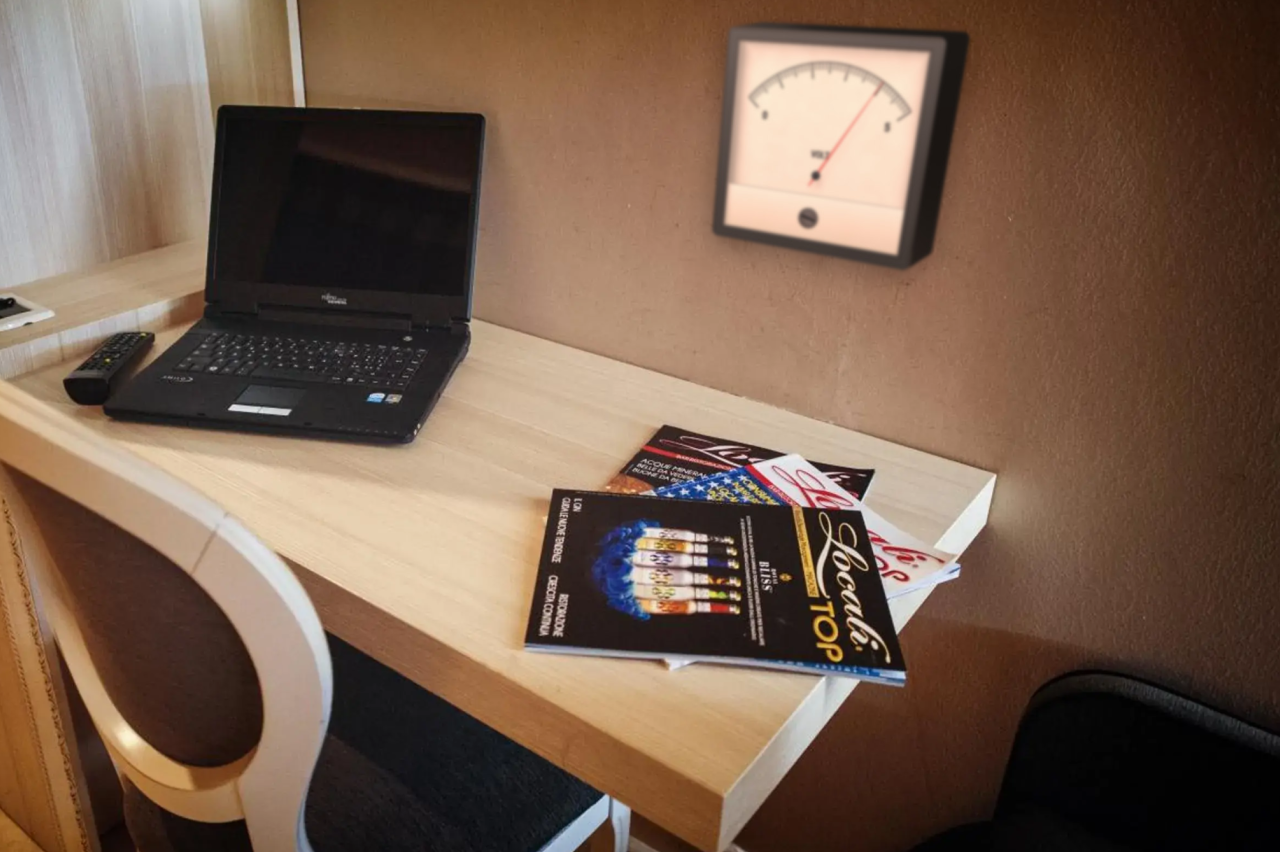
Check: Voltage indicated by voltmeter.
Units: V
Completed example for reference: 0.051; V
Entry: 4; V
